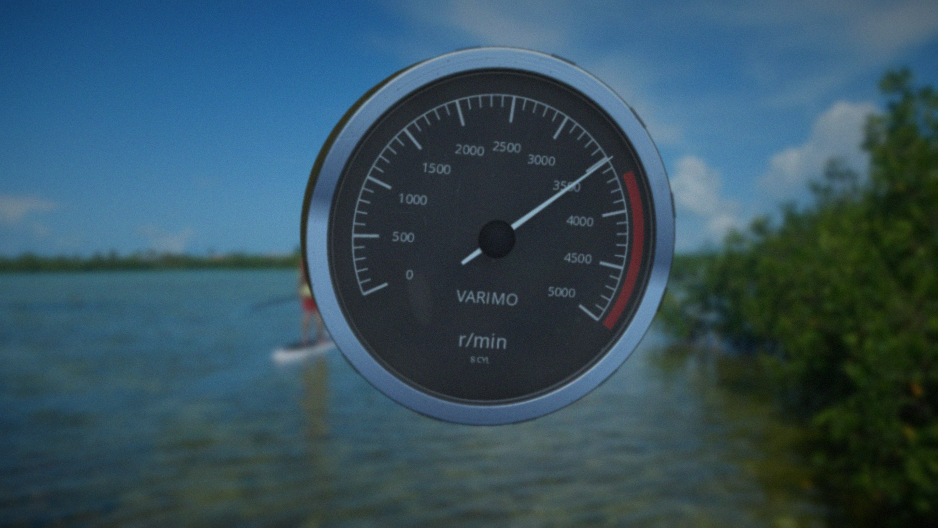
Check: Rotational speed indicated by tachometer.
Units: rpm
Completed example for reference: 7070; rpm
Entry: 3500; rpm
